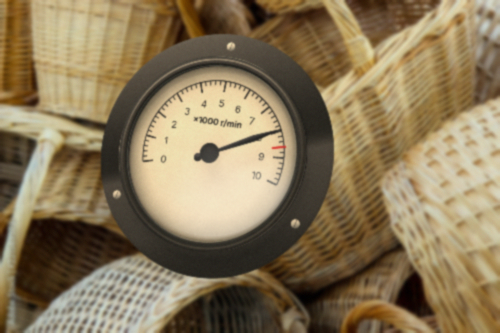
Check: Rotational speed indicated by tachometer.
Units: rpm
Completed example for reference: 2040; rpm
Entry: 8000; rpm
